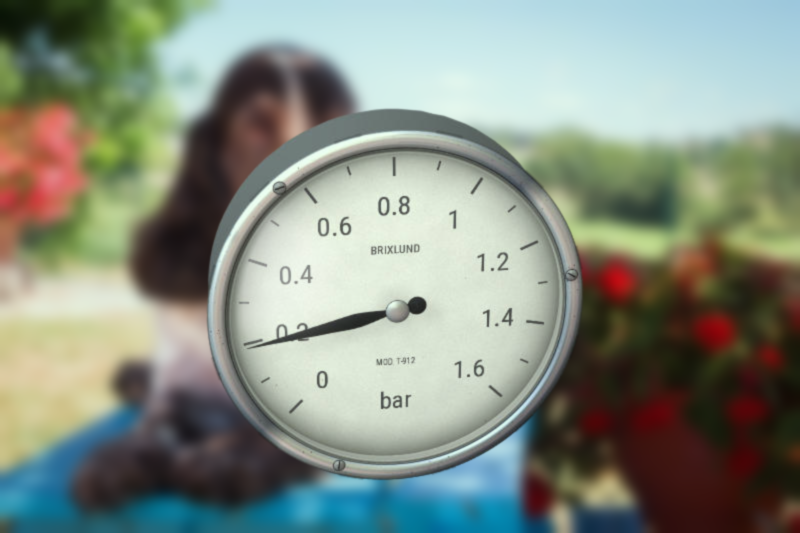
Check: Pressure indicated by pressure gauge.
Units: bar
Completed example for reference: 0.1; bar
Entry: 0.2; bar
